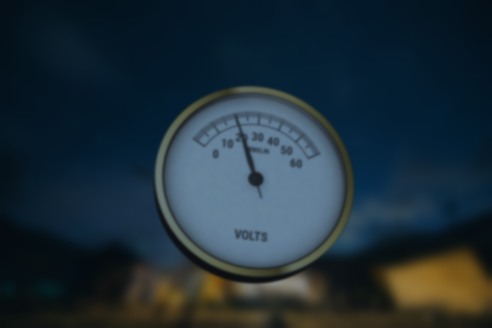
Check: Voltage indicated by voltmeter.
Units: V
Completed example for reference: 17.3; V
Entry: 20; V
